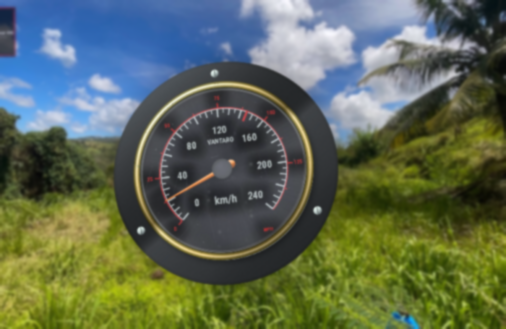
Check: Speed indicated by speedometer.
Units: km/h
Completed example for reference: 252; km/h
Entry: 20; km/h
